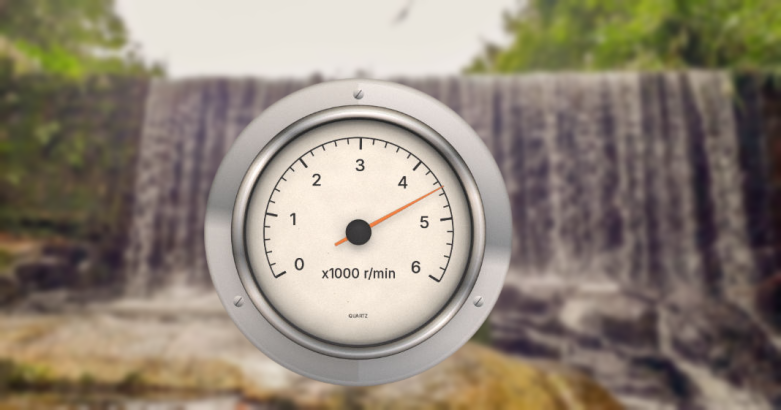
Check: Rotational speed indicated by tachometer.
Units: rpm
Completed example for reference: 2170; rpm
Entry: 4500; rpm
